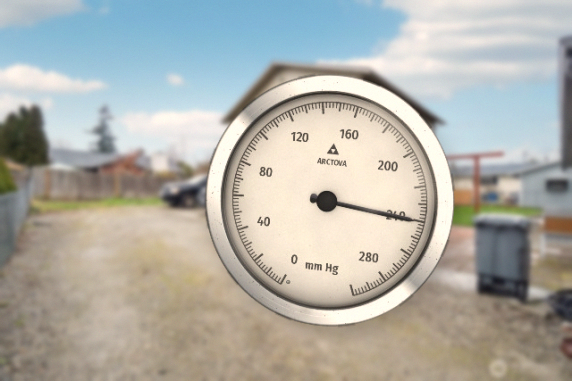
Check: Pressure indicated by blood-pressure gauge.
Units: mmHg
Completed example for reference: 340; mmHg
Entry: 240; mmHg
